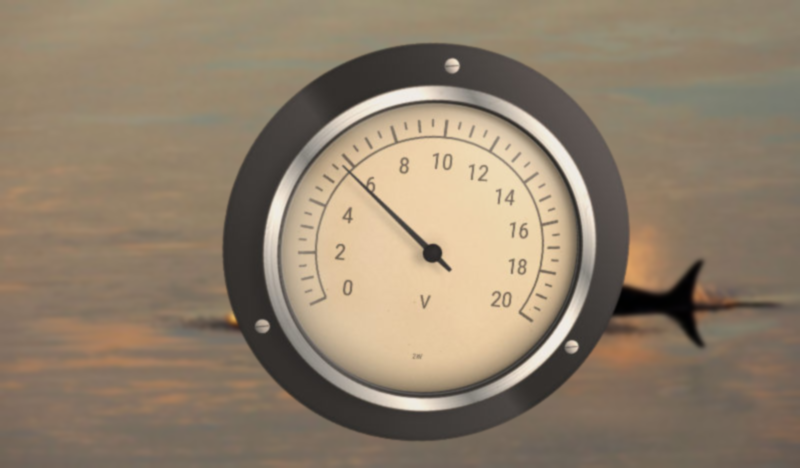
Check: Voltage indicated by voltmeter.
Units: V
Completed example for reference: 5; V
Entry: 5.75; V
